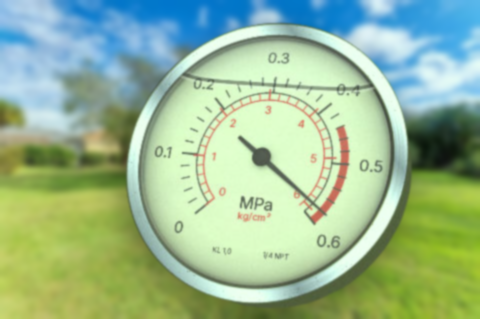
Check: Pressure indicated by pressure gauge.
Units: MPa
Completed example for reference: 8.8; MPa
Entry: 0.58; MPa
